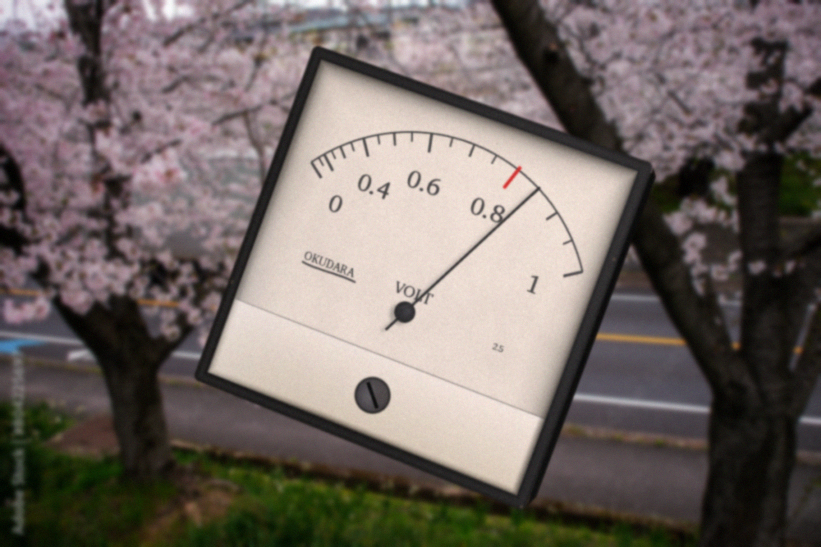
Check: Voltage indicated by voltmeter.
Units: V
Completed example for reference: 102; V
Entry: 0.85; V
